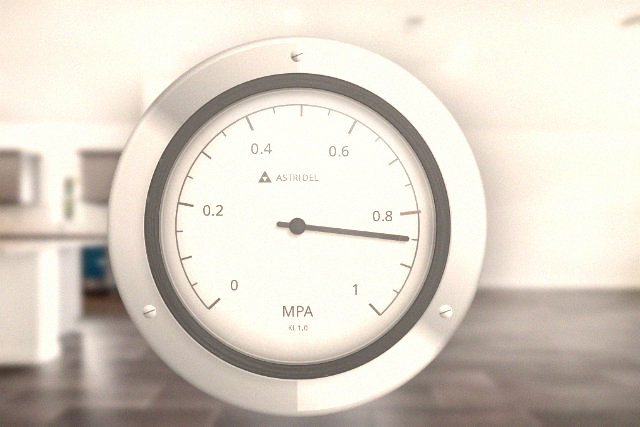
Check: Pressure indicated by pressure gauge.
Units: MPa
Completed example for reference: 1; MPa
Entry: 0.85; MPa
